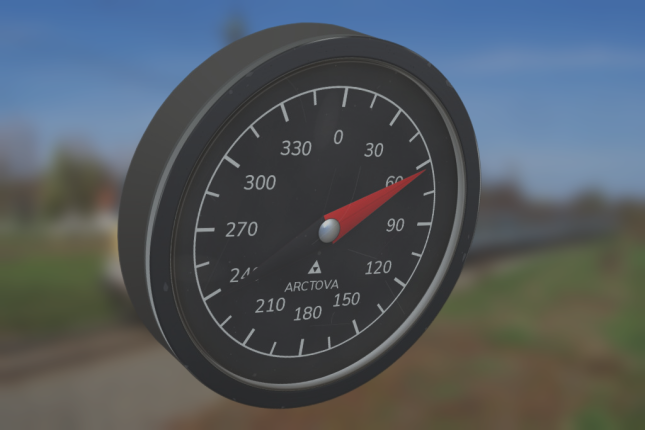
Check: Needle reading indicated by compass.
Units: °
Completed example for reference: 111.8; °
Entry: 60; °
